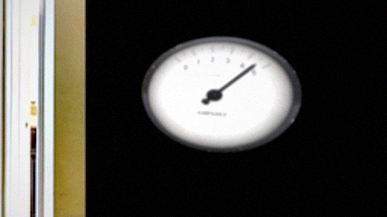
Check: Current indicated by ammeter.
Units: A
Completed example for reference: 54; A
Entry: 4.5; A
